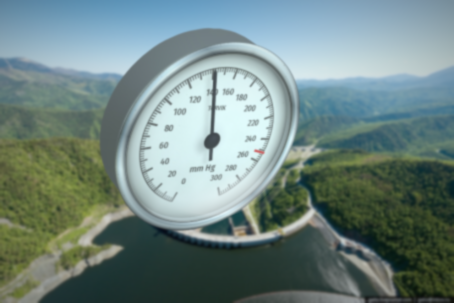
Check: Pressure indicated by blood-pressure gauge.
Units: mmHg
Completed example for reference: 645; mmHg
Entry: 140; mmHg
